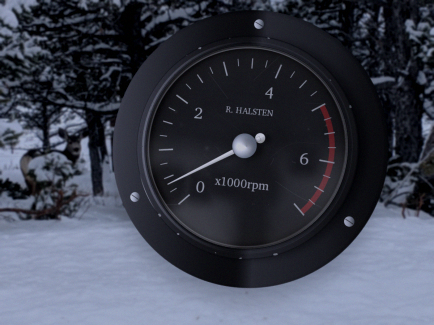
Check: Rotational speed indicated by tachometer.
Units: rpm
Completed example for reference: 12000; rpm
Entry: 375; rpm
